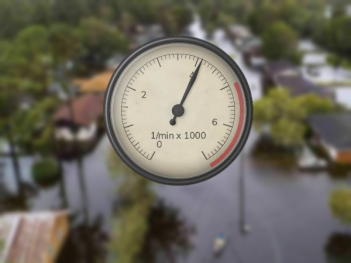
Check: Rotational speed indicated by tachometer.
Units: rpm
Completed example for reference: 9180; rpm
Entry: 4100; rpm
